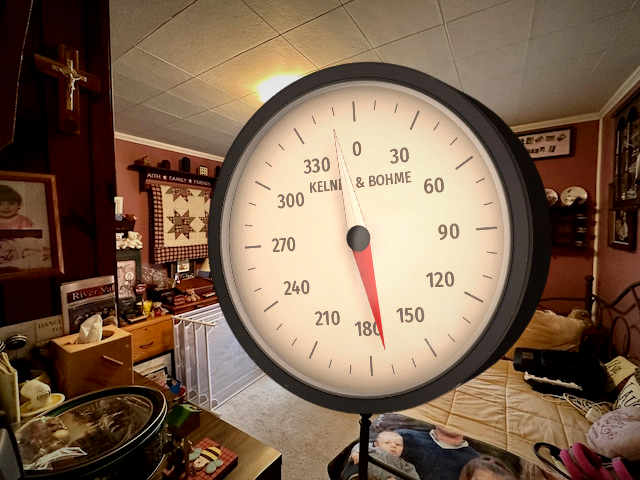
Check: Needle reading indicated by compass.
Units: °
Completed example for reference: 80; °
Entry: 170; °
